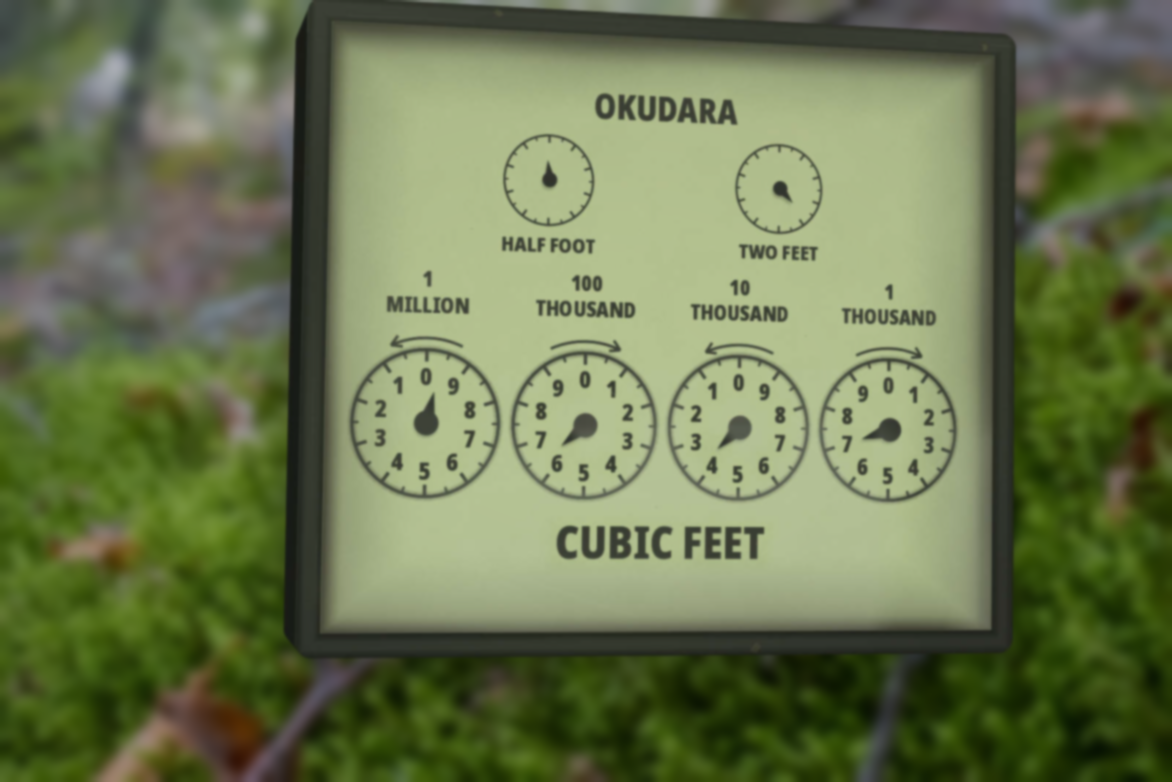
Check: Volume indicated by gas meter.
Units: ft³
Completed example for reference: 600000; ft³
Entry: 963700; ft³
